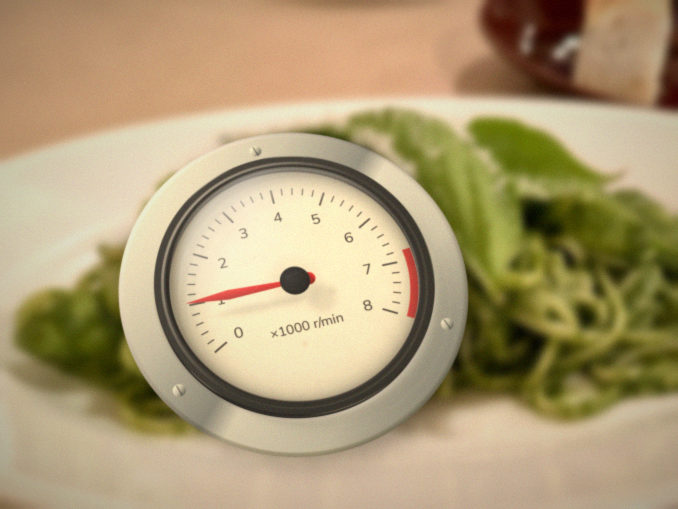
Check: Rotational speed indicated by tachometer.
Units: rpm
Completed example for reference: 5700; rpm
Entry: 1000; rpm
